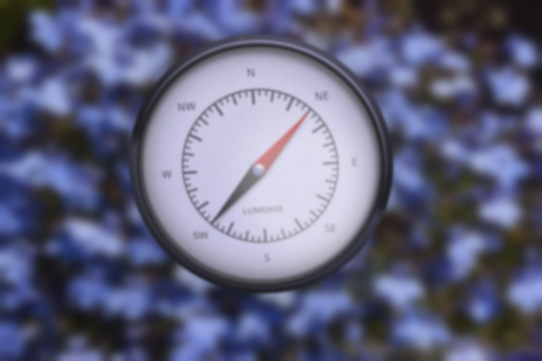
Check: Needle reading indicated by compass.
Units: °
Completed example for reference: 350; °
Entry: 45; °
